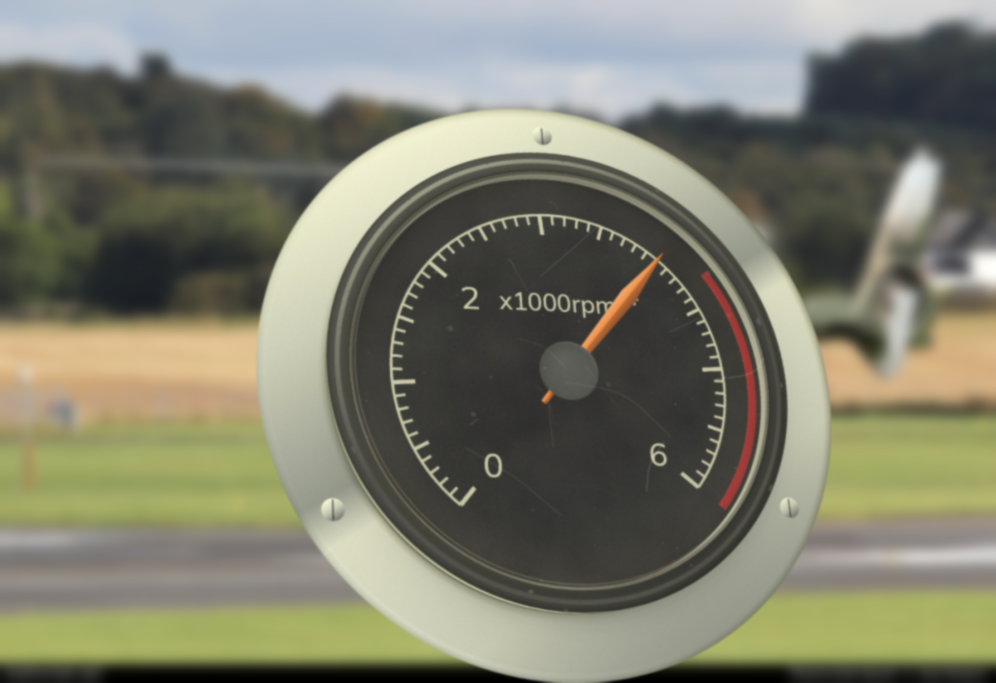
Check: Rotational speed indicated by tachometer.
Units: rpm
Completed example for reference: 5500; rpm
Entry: 4000; rpm
